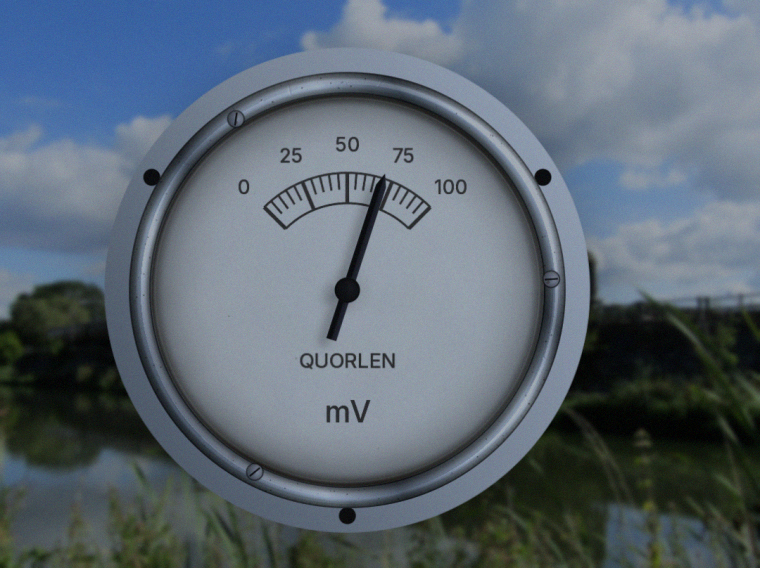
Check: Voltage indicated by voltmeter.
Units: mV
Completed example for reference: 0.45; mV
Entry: 70; mV
